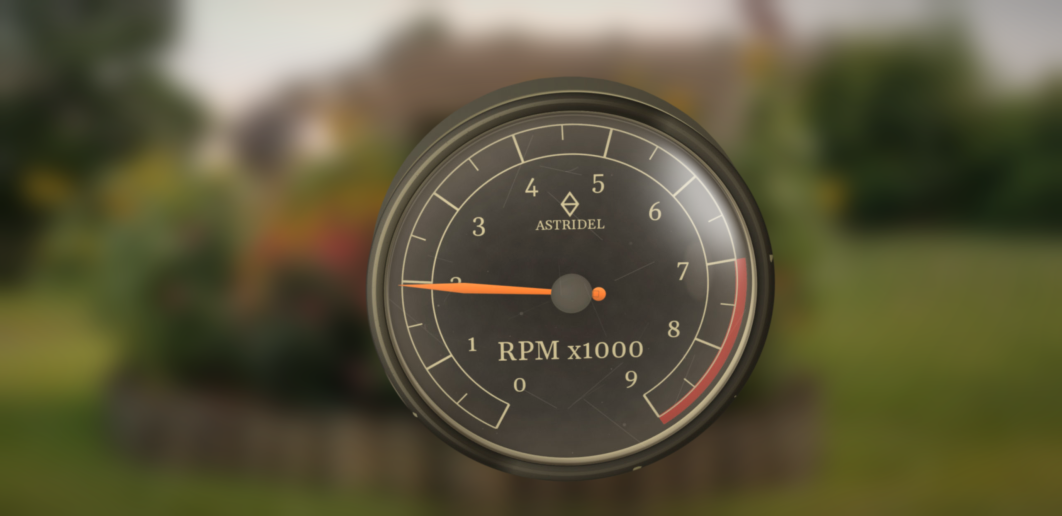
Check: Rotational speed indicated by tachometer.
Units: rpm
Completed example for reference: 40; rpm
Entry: 2000; rpm
